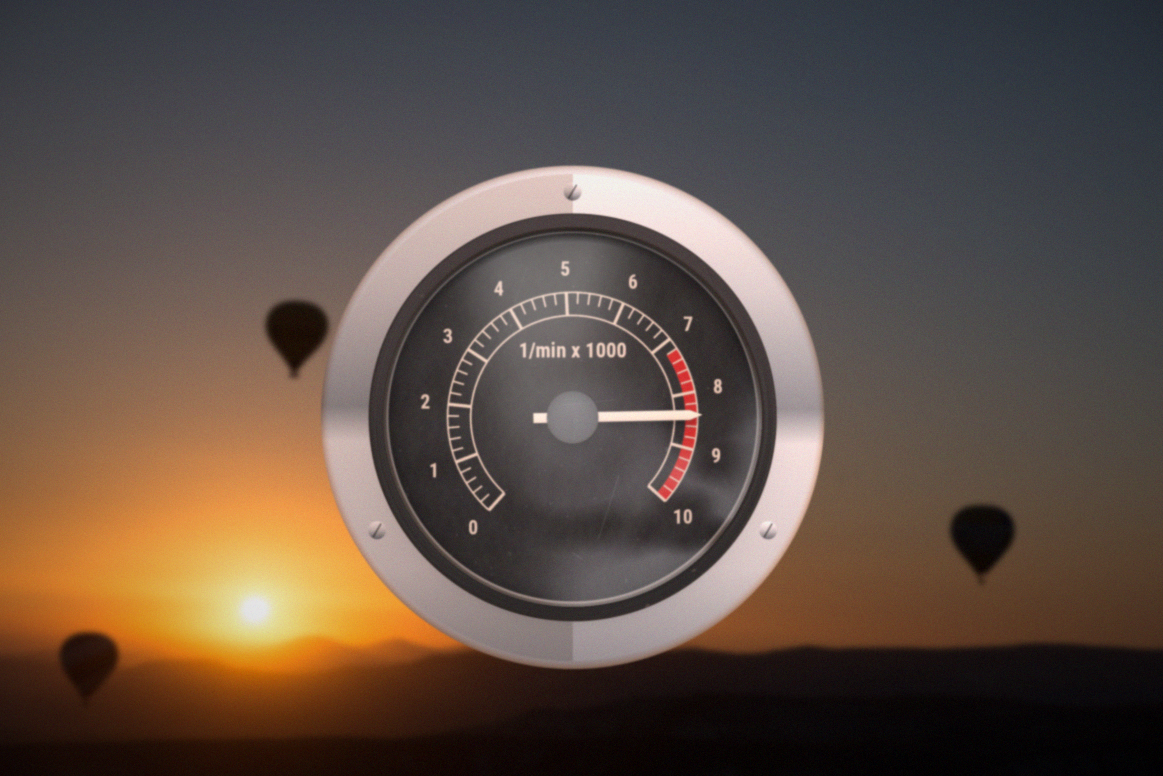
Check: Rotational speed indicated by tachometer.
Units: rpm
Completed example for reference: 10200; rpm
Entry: 8400; rpm
